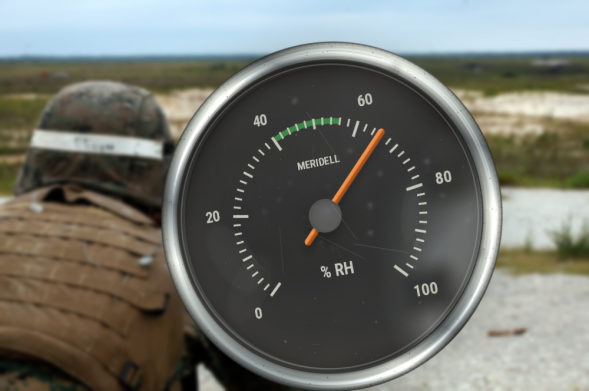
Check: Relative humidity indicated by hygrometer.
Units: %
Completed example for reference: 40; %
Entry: 66; %
